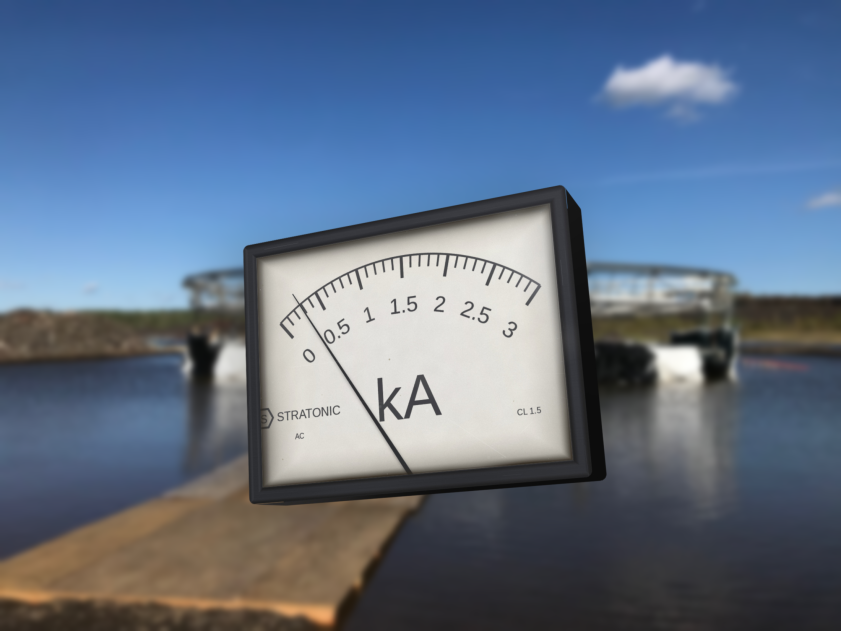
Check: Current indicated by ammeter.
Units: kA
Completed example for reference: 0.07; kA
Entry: 0.3; kA
